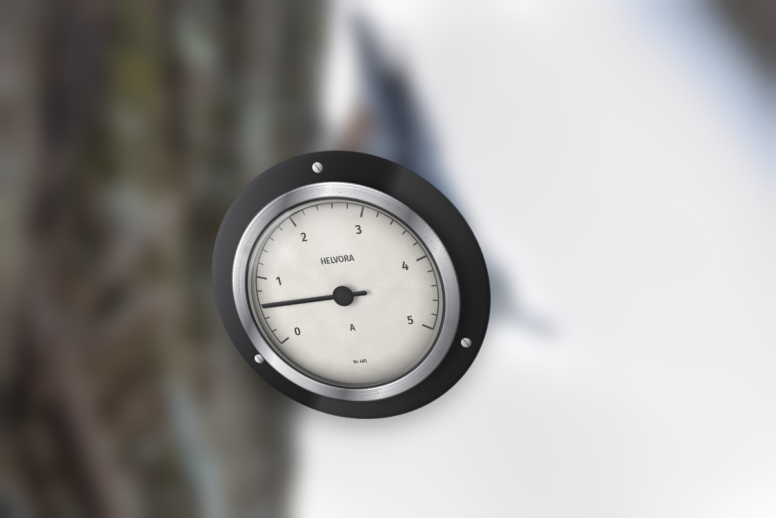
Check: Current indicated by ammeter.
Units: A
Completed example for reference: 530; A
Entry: 0.6; A
